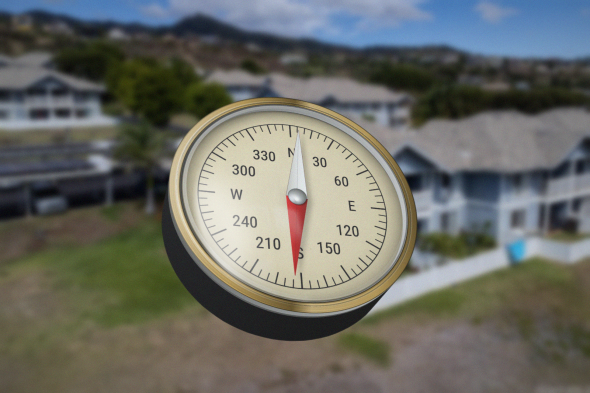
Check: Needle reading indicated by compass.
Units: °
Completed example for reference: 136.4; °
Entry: 185; °
